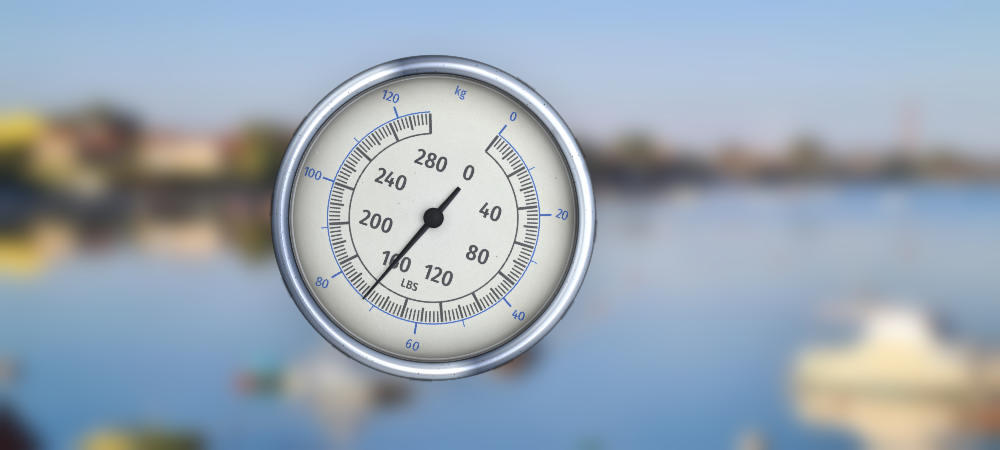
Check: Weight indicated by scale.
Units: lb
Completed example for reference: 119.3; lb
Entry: 160; lb
